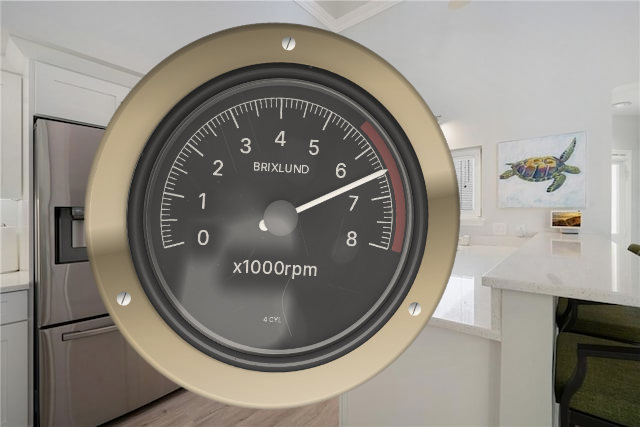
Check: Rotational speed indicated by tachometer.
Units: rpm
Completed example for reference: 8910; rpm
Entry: 6500; rpm
